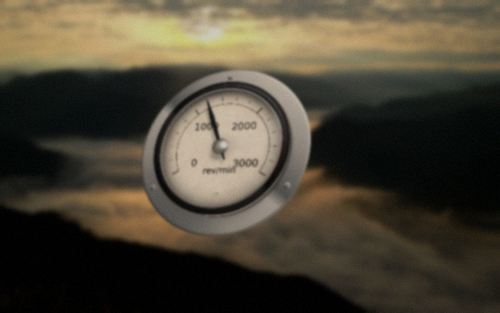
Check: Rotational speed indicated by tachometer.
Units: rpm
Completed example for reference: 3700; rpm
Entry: 1200; rpm
